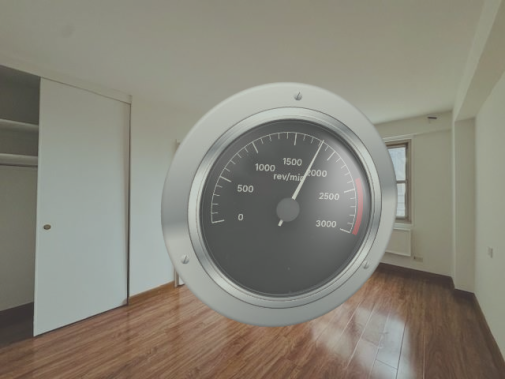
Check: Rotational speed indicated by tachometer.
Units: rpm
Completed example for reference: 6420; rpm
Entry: 1800; rpm
